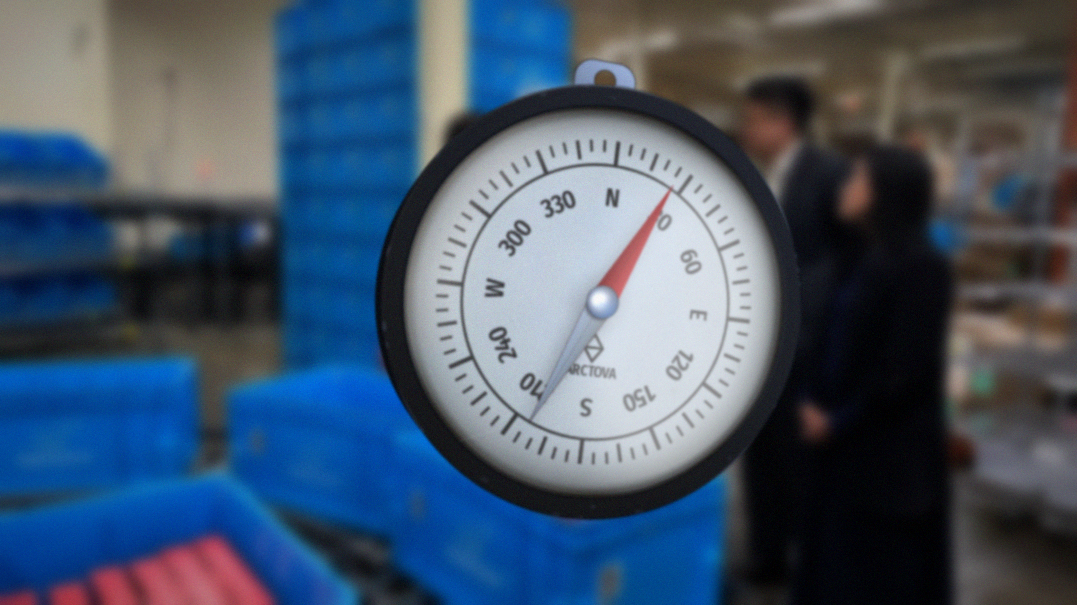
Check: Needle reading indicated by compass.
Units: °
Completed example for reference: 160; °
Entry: 25; °
